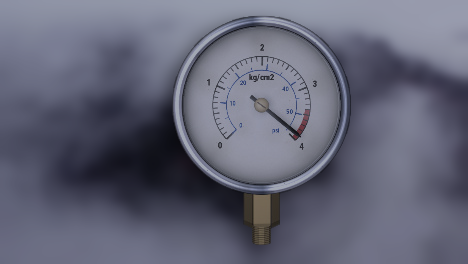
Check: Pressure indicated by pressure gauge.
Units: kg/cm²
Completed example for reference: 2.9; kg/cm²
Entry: 3.9; kg/cm²
